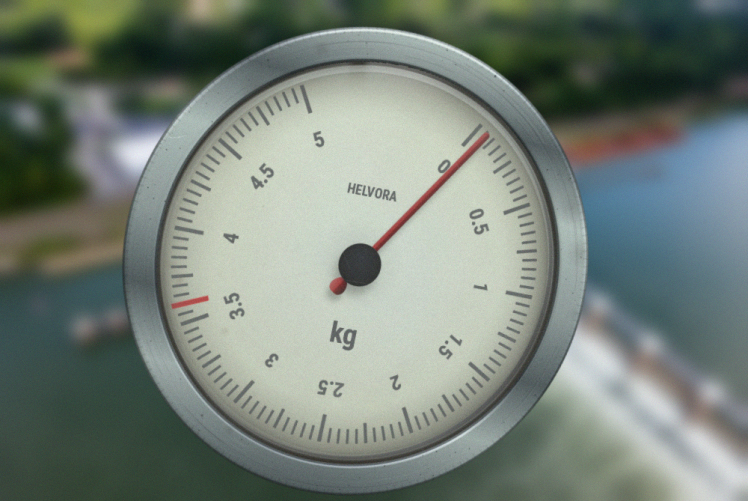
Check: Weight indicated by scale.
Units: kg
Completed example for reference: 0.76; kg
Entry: 0.05; kg
